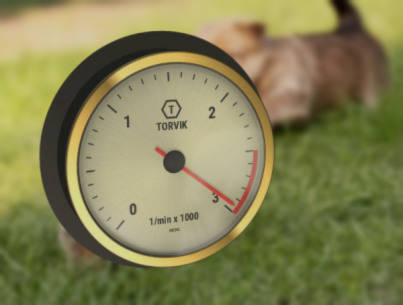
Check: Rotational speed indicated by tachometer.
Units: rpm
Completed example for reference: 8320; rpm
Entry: 2950; rpm
